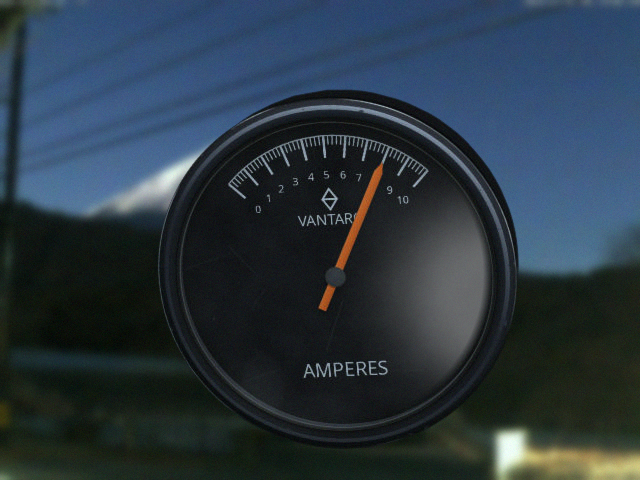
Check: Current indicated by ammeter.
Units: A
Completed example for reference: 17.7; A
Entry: 8; A
